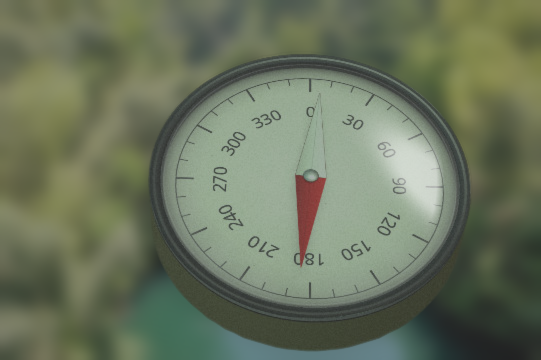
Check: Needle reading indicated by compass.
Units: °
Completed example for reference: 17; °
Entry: 185; °
